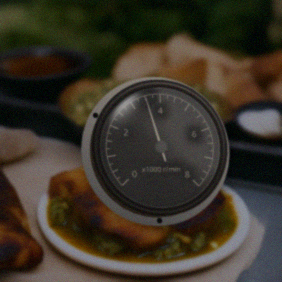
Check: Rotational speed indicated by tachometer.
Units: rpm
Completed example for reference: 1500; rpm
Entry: 3500; rpm
